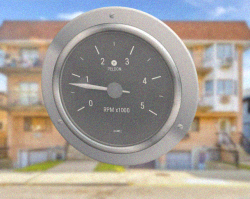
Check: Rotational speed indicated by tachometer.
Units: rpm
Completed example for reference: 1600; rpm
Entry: 750; rpm
